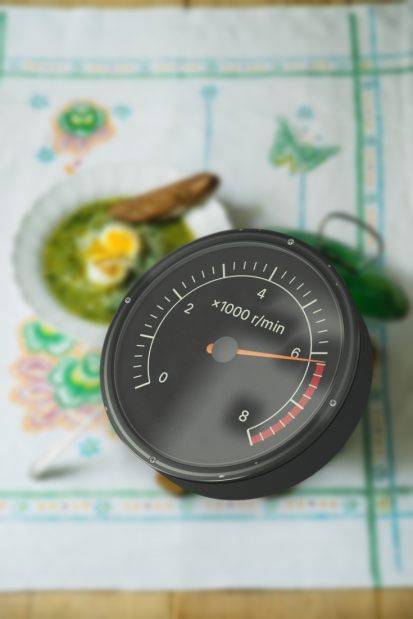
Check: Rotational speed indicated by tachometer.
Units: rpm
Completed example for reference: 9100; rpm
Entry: 6200; rpm
